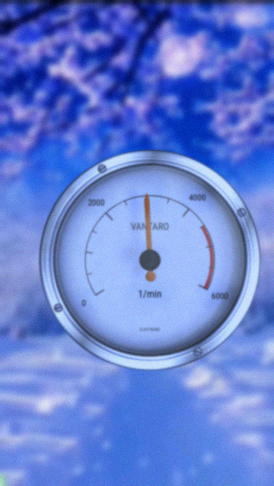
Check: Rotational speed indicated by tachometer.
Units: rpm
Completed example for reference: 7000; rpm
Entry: 3000; rpm
